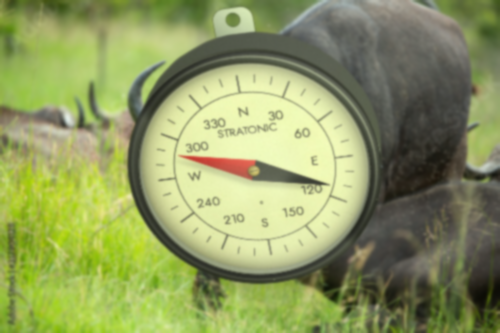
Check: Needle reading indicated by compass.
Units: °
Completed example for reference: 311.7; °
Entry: 290; °
